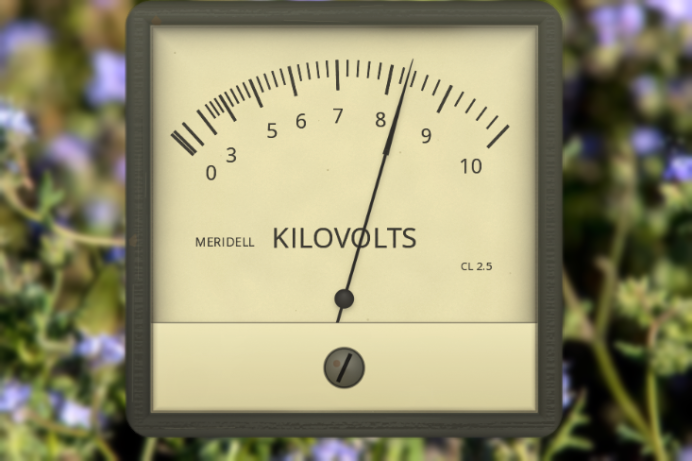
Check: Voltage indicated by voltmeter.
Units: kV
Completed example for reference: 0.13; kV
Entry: 8.3; kV
